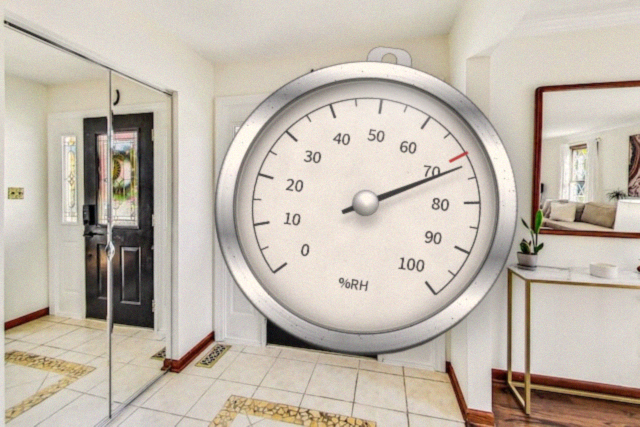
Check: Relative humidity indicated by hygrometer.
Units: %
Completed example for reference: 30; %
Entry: 72.5; %
